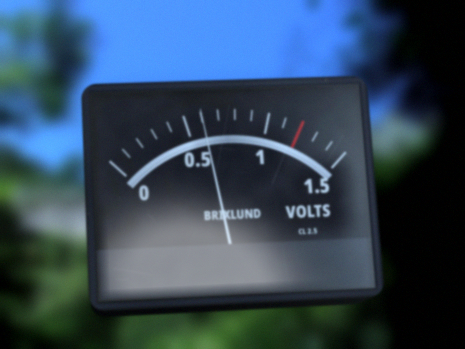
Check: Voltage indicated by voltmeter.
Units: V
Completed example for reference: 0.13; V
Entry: 0.6; V
